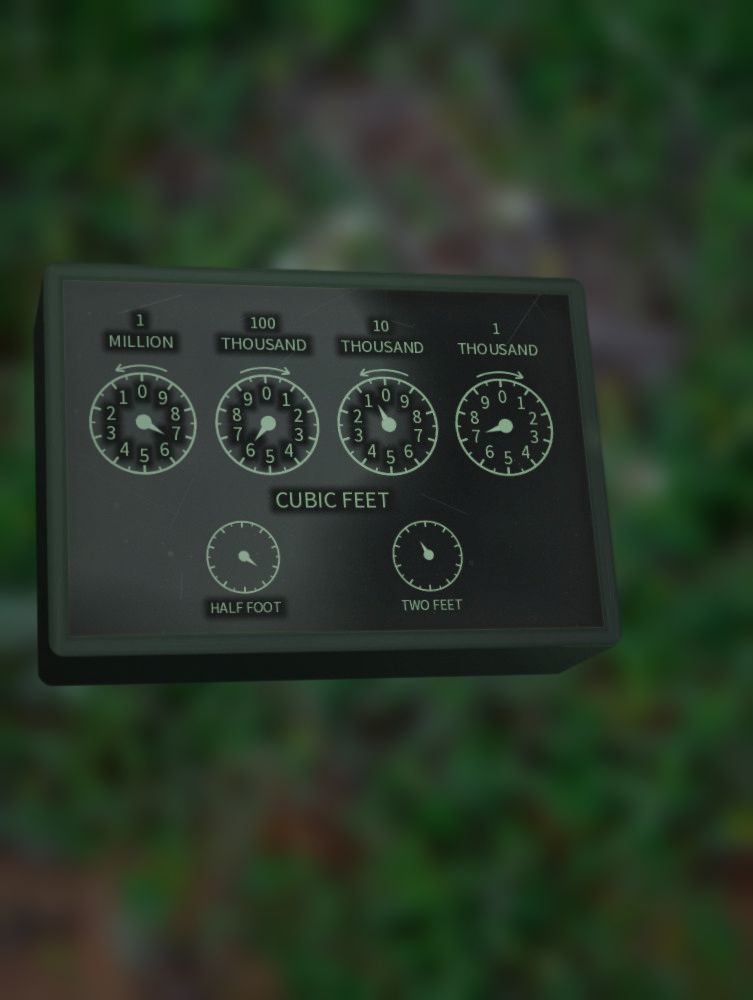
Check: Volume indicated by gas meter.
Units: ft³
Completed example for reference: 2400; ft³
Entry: 660700; ft³
